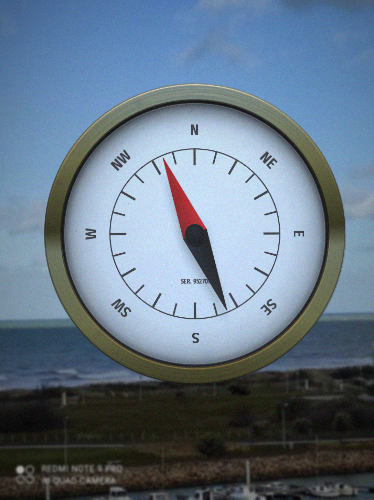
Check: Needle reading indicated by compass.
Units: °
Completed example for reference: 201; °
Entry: 337.5; °
